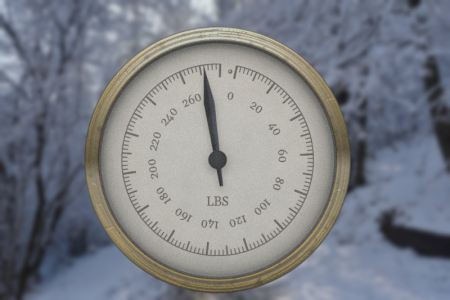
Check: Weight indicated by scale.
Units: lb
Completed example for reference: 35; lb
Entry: 272; lb
